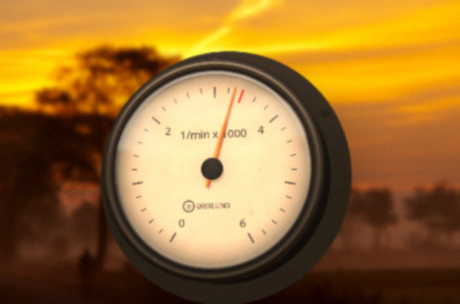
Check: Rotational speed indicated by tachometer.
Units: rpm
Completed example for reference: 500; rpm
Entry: 3300; rpm
